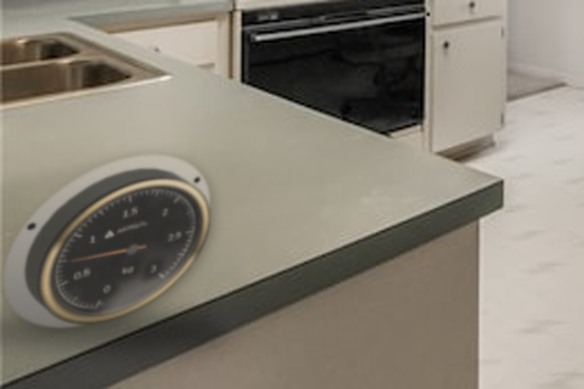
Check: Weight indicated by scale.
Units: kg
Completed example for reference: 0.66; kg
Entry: 0.75; kg
